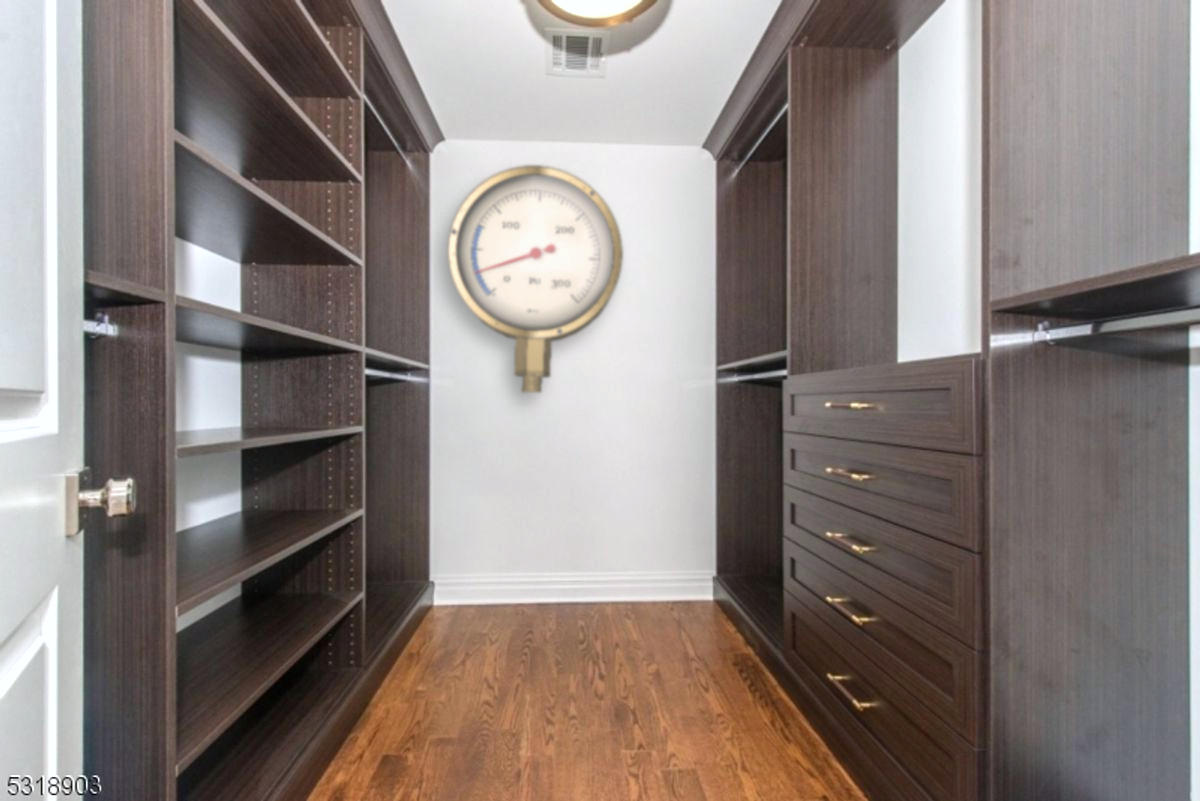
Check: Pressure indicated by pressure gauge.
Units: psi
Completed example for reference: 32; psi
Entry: 25; psi
